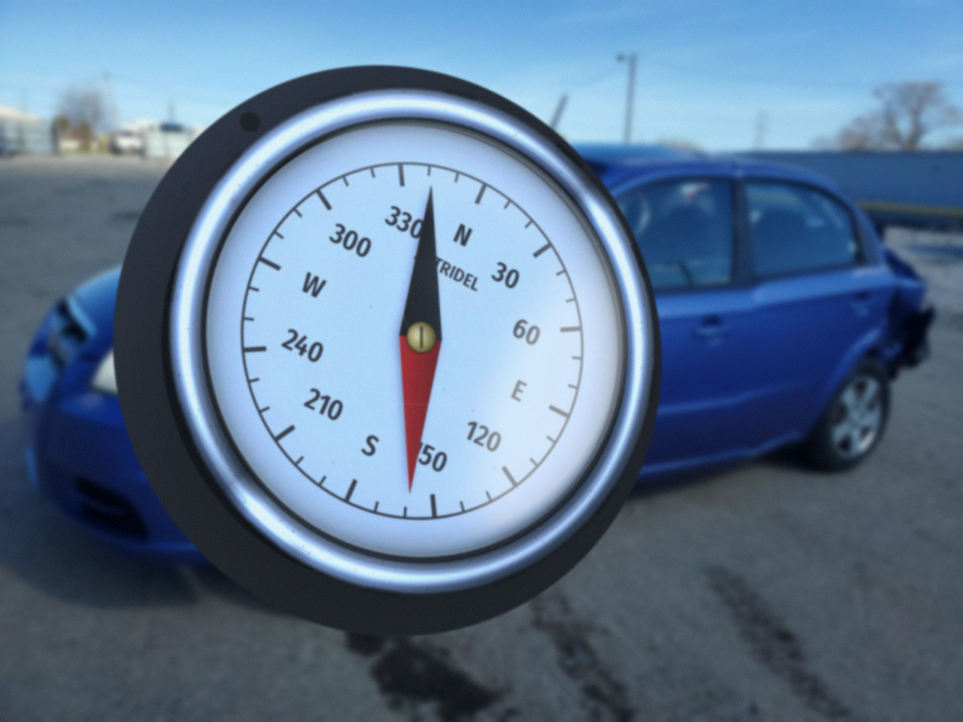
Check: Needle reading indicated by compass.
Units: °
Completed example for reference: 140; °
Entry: 160; °
